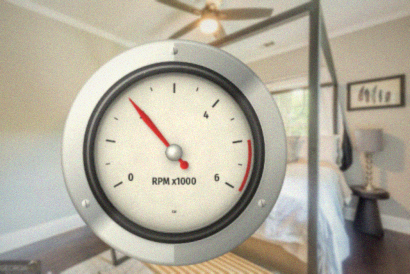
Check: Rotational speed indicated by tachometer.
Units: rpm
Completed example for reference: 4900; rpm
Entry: 2000; rpm
